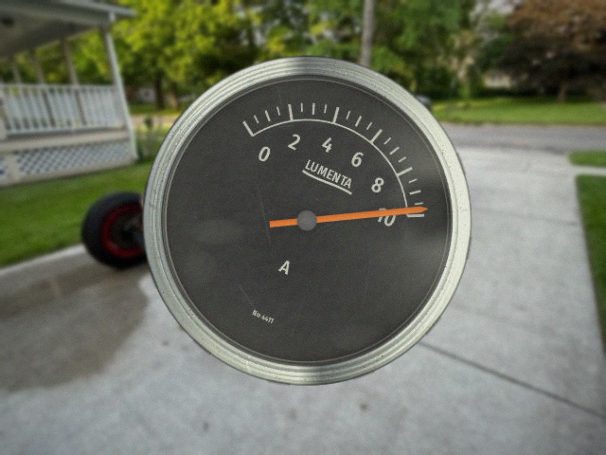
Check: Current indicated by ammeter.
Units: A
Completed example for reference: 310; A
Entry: 9.75; A
